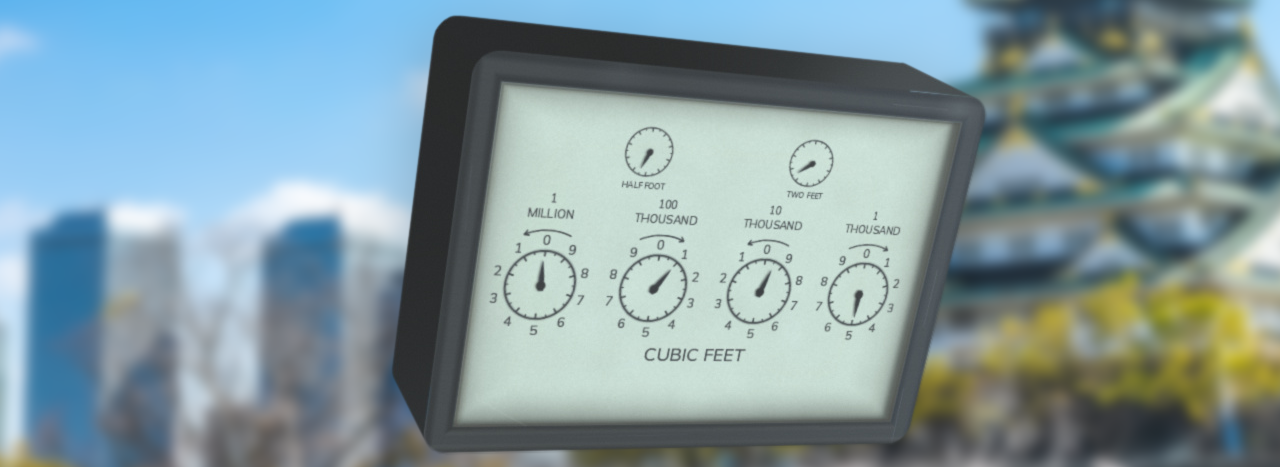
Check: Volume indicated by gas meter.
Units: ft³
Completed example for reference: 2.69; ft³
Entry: 9500; ft³
